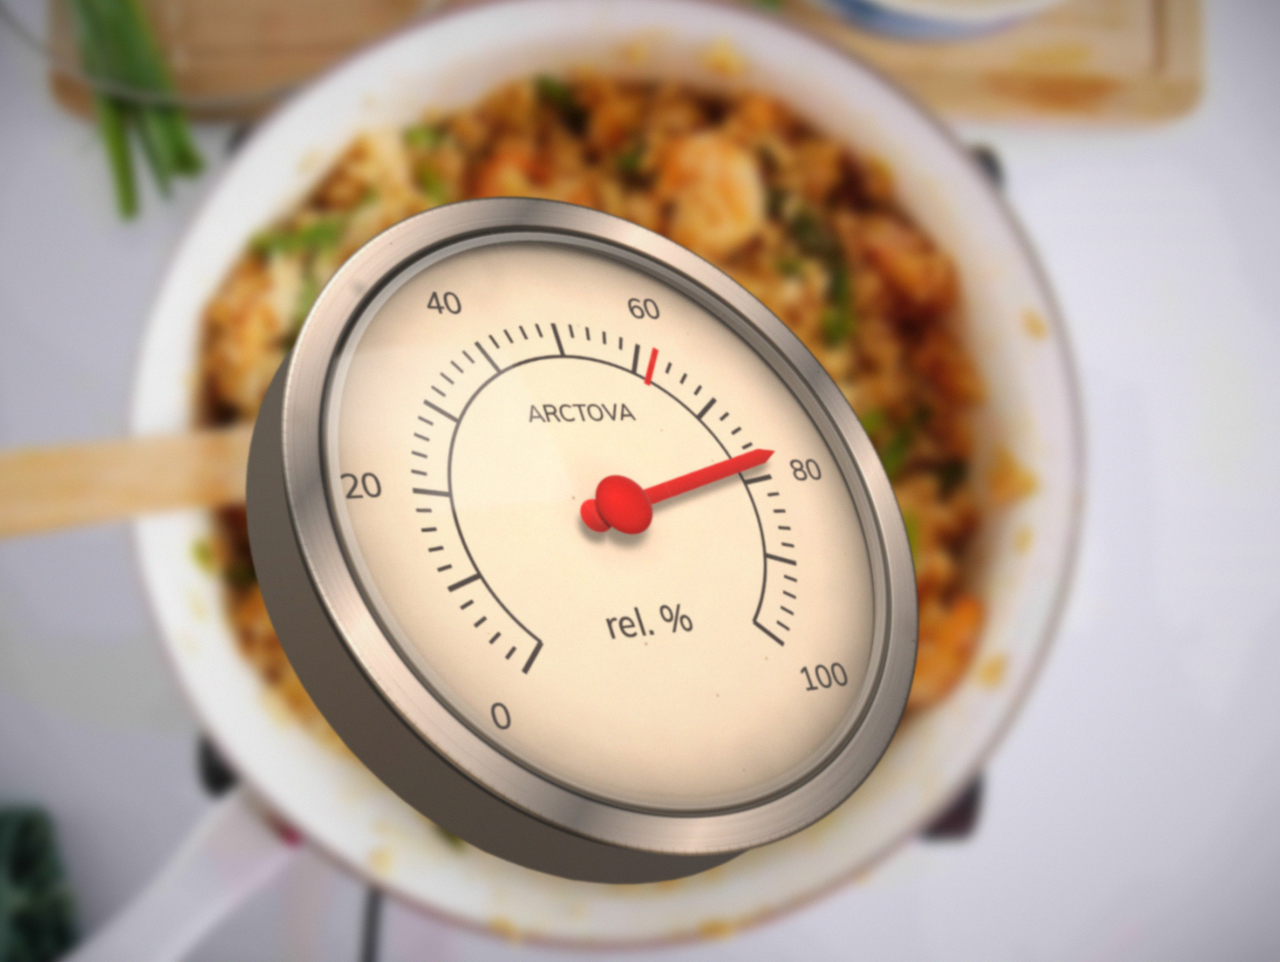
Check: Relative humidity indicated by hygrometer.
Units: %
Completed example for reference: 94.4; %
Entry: 78; %
